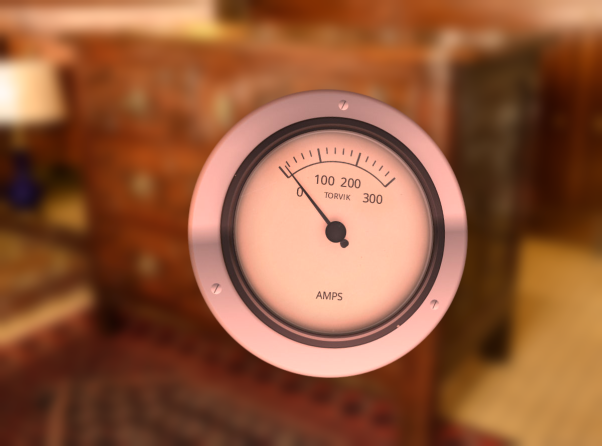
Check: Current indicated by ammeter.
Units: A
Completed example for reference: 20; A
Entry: 10; A
